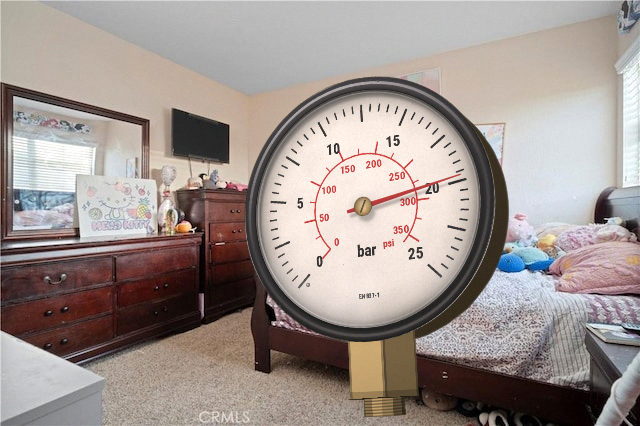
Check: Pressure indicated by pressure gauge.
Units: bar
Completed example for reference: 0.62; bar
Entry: 19.75; bar
